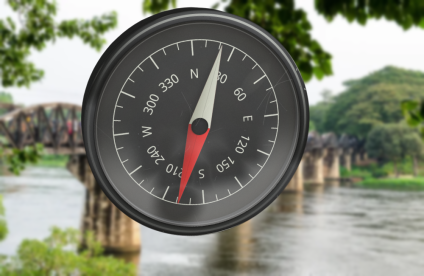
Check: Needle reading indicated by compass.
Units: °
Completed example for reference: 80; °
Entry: 200; °
